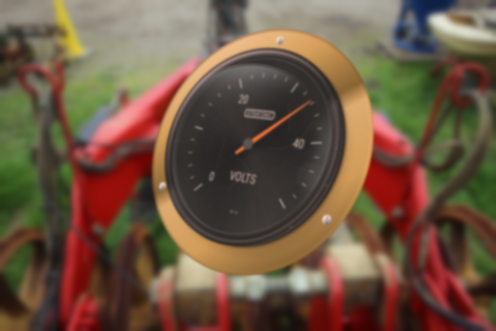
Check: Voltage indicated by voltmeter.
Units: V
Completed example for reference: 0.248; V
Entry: 34; V
